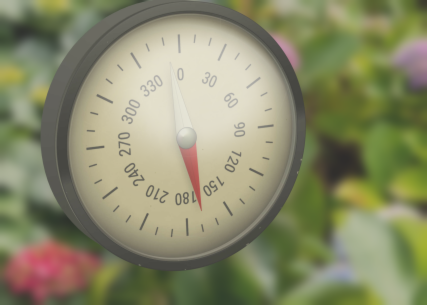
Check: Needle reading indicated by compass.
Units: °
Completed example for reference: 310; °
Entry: 170; °
